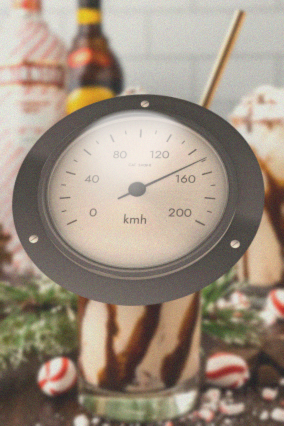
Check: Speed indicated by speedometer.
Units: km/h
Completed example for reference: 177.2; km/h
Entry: 150; km/h
